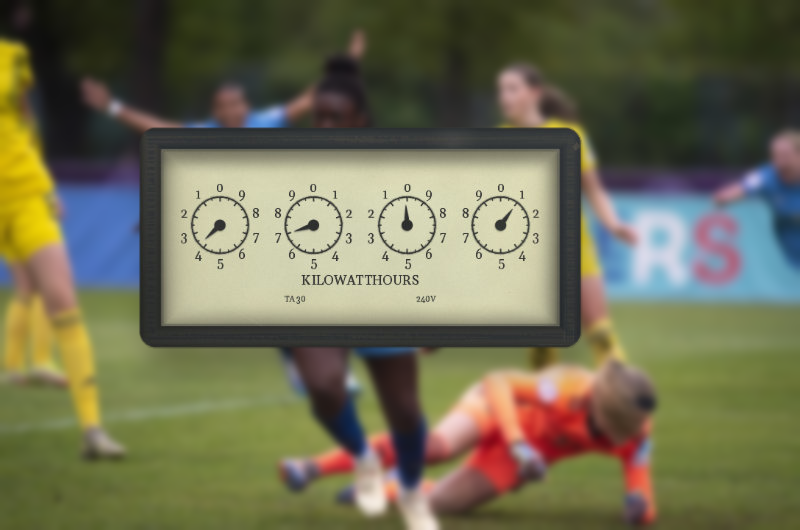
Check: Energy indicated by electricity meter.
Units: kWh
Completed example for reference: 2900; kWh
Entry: 3701; kWh
